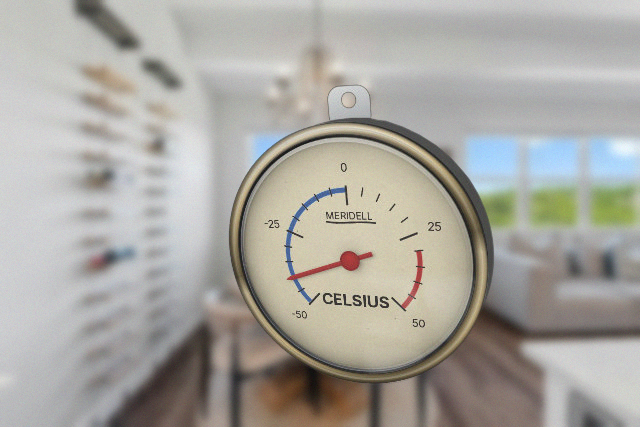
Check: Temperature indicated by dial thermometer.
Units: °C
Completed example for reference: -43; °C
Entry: -40; °C
